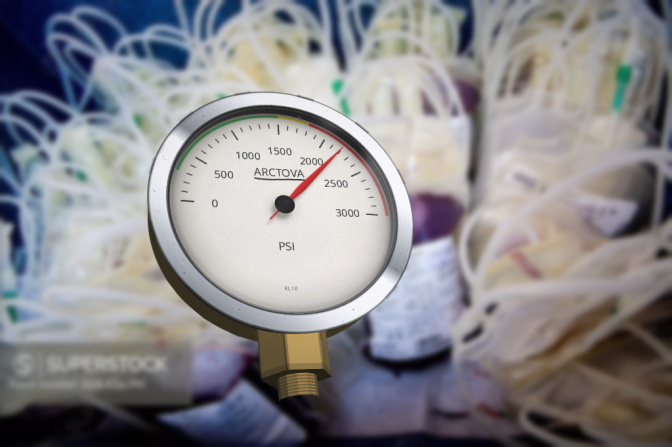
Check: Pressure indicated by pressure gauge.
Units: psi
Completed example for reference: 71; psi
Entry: 2200; psi
